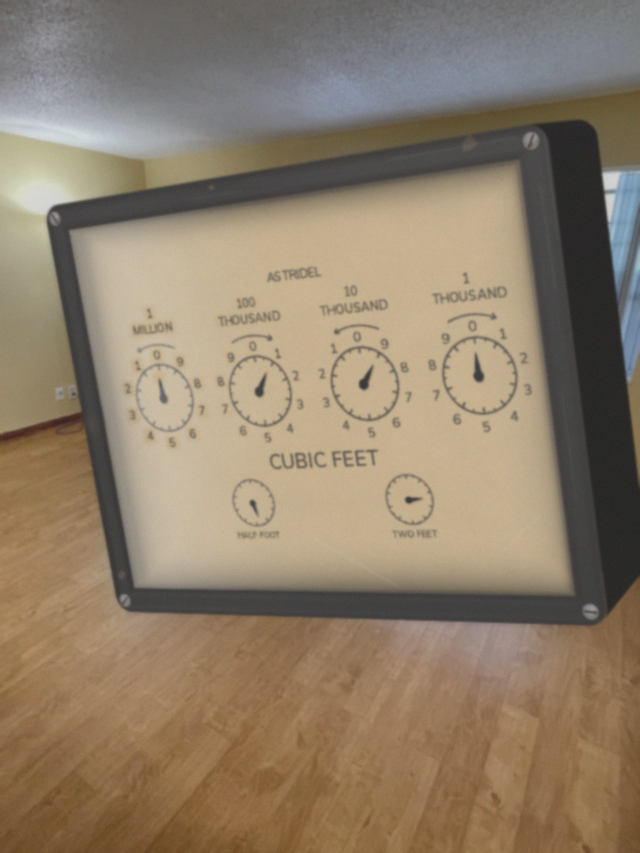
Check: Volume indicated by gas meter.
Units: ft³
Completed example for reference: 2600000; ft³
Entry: 9000; ft³
